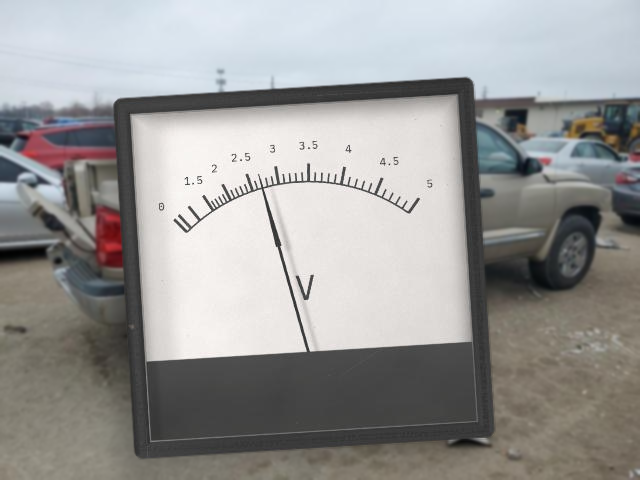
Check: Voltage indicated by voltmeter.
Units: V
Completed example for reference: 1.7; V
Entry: 2.7; V
